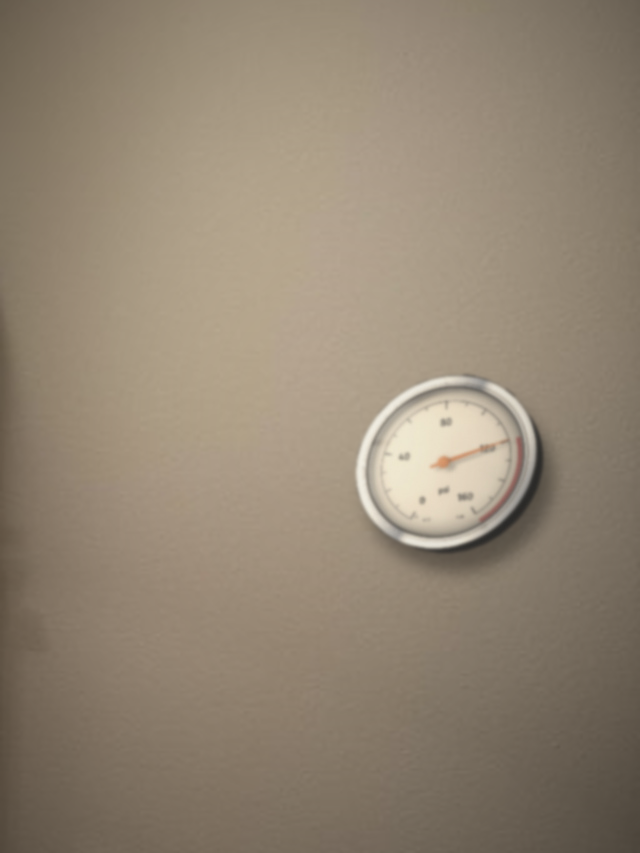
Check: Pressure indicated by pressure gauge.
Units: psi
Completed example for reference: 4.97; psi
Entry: 120; psi
